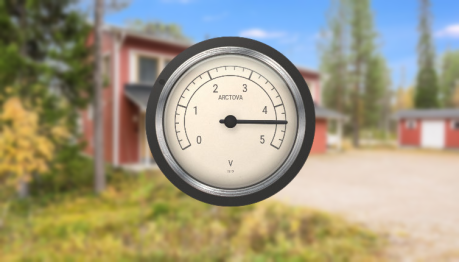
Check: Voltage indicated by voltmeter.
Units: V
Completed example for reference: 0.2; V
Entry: 4.4; V
